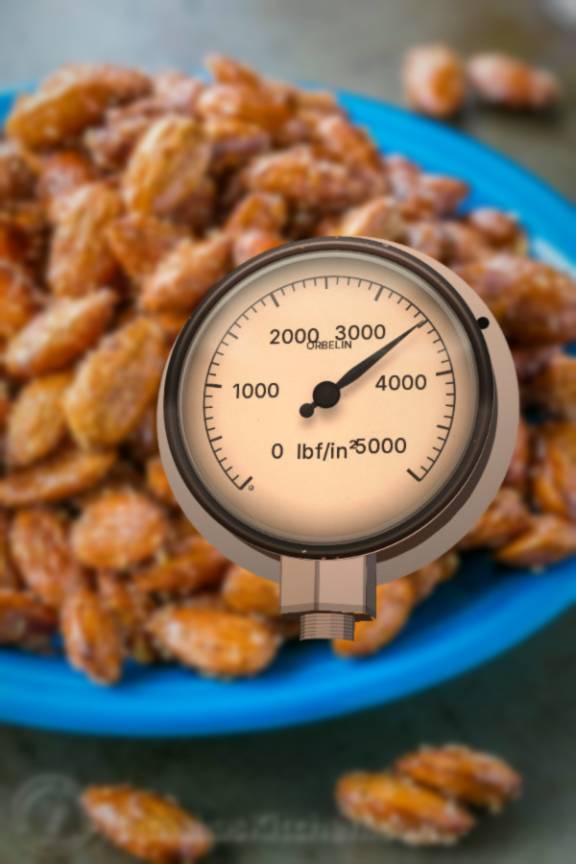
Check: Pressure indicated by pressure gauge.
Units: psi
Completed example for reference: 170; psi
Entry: 3500; psi
